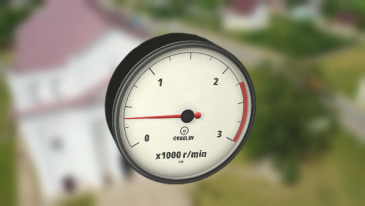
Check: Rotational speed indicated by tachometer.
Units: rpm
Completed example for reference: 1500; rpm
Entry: 375; rpm
